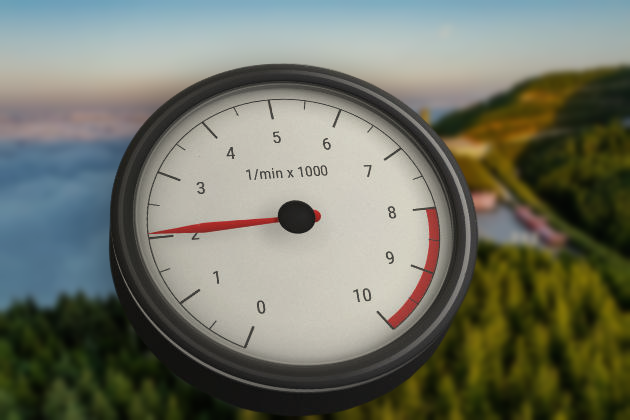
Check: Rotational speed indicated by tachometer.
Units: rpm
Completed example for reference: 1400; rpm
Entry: 2000; rpm
